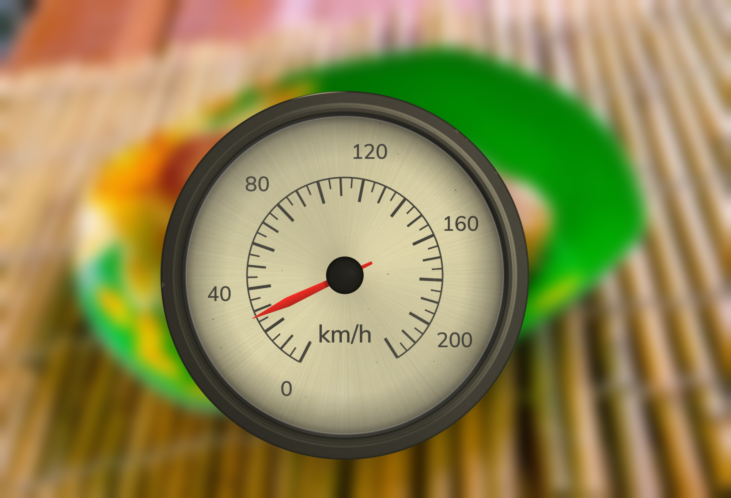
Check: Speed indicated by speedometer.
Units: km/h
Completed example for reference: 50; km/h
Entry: 27.5; km/h
